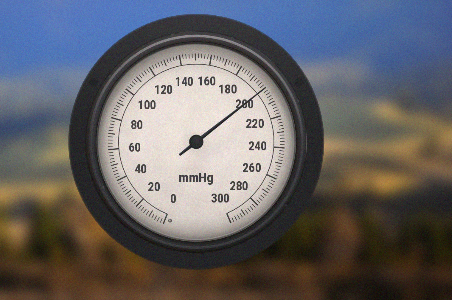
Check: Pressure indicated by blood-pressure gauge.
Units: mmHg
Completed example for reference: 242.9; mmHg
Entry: 200; mmHg
